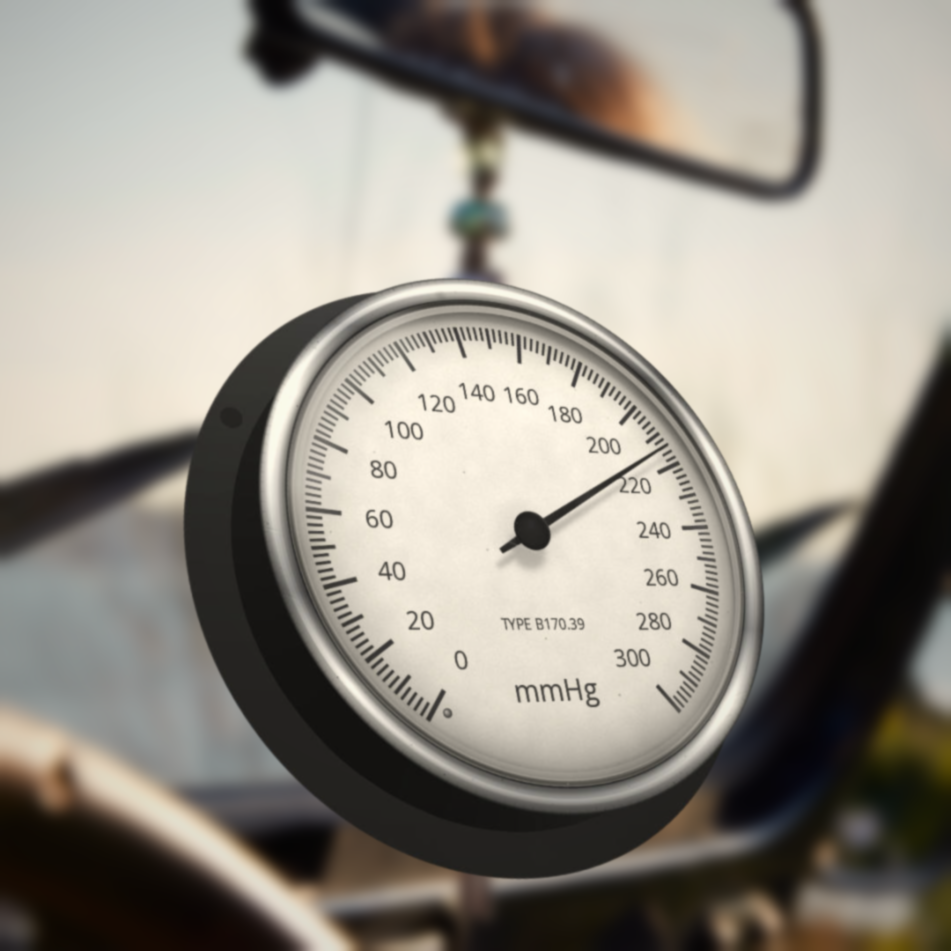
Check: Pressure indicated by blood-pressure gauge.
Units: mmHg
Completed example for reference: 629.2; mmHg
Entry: 214; mmHg
